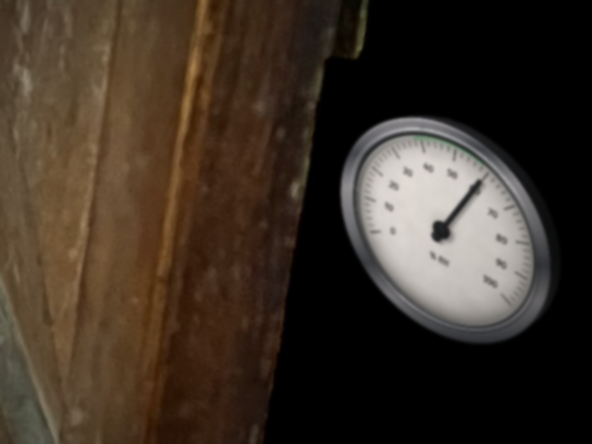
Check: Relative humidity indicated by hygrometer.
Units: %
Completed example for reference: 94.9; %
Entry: 60; %
